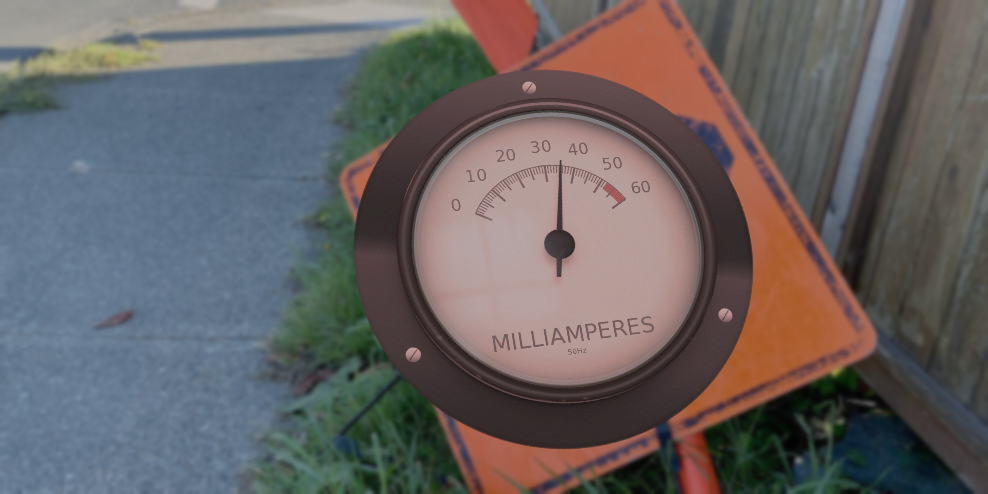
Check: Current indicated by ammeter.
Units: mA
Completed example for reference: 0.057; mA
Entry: 35; mA
